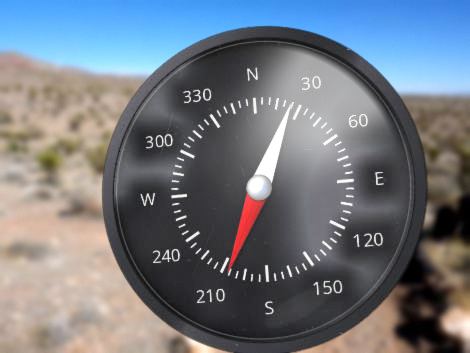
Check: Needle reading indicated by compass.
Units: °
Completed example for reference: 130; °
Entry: 205; °
